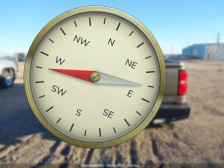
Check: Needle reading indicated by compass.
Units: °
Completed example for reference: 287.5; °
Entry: 255; °
